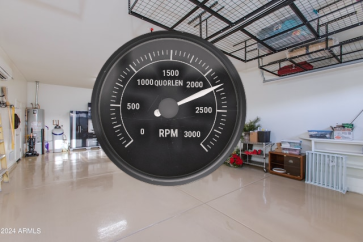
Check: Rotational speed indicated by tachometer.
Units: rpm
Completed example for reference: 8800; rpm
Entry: 2200; rpm
